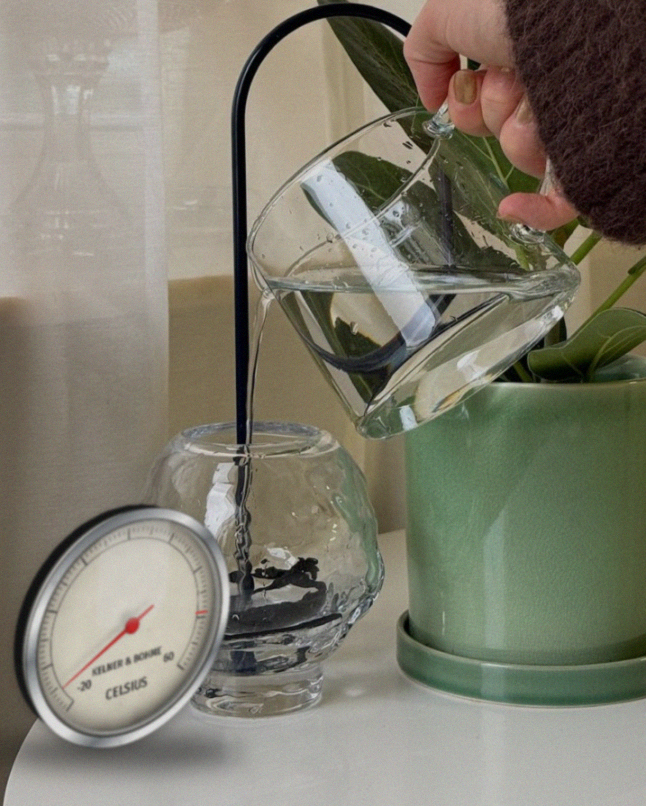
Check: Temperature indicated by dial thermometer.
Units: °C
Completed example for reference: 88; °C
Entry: -15; °C
